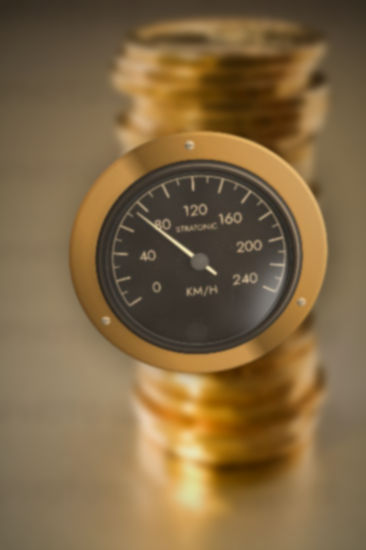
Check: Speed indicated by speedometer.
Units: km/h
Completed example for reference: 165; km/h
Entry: 75; km/h
